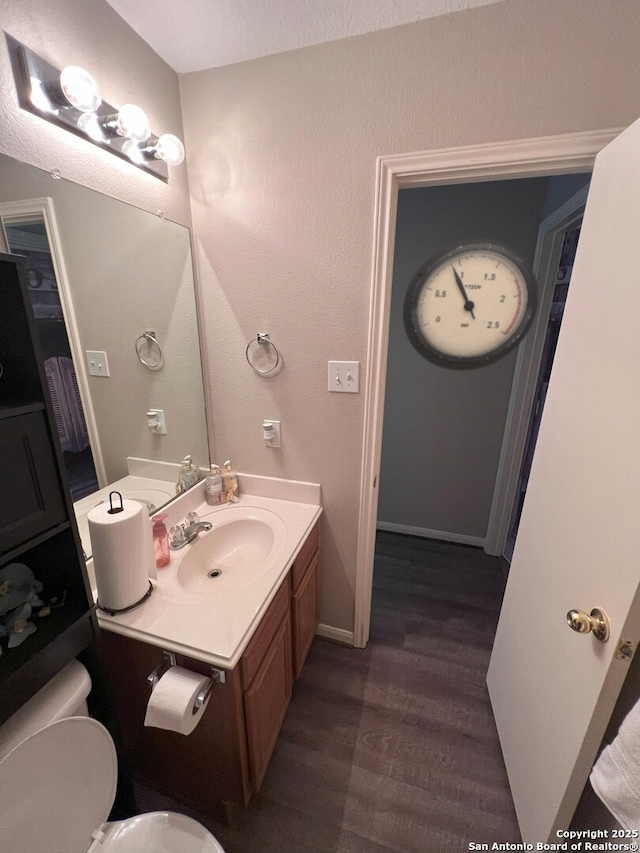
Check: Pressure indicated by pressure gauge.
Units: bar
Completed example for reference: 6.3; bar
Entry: 0.9; bar
